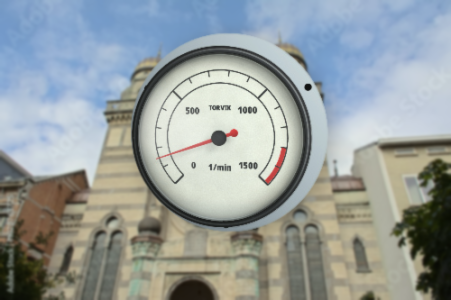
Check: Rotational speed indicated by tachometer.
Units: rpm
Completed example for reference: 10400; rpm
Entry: 150; rpm
